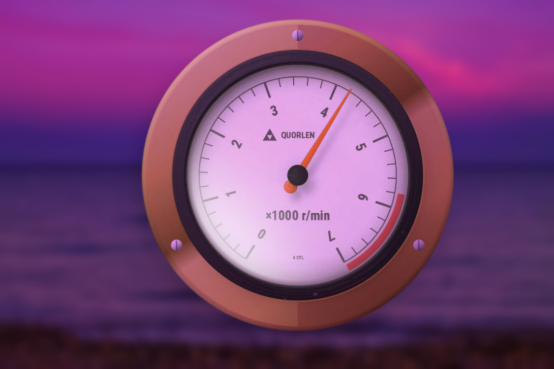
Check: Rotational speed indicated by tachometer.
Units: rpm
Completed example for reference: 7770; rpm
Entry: 4200; rpm
